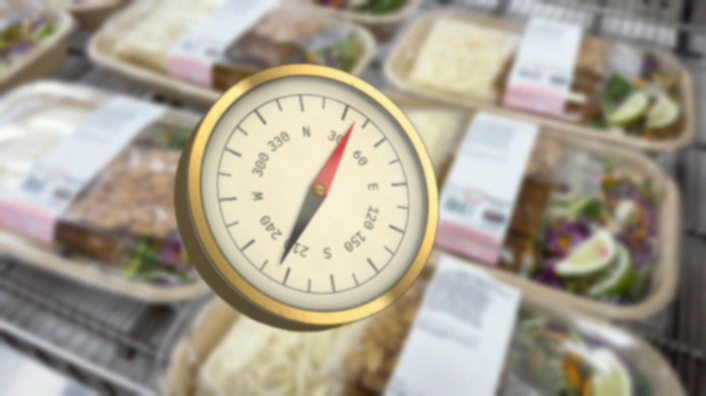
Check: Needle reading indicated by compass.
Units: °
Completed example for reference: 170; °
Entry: 37.5; °
